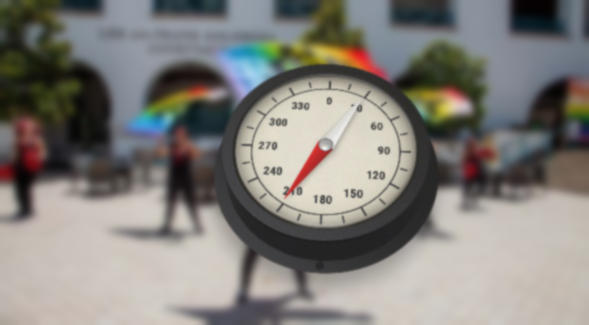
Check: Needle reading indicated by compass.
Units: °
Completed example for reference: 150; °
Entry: 210; °
